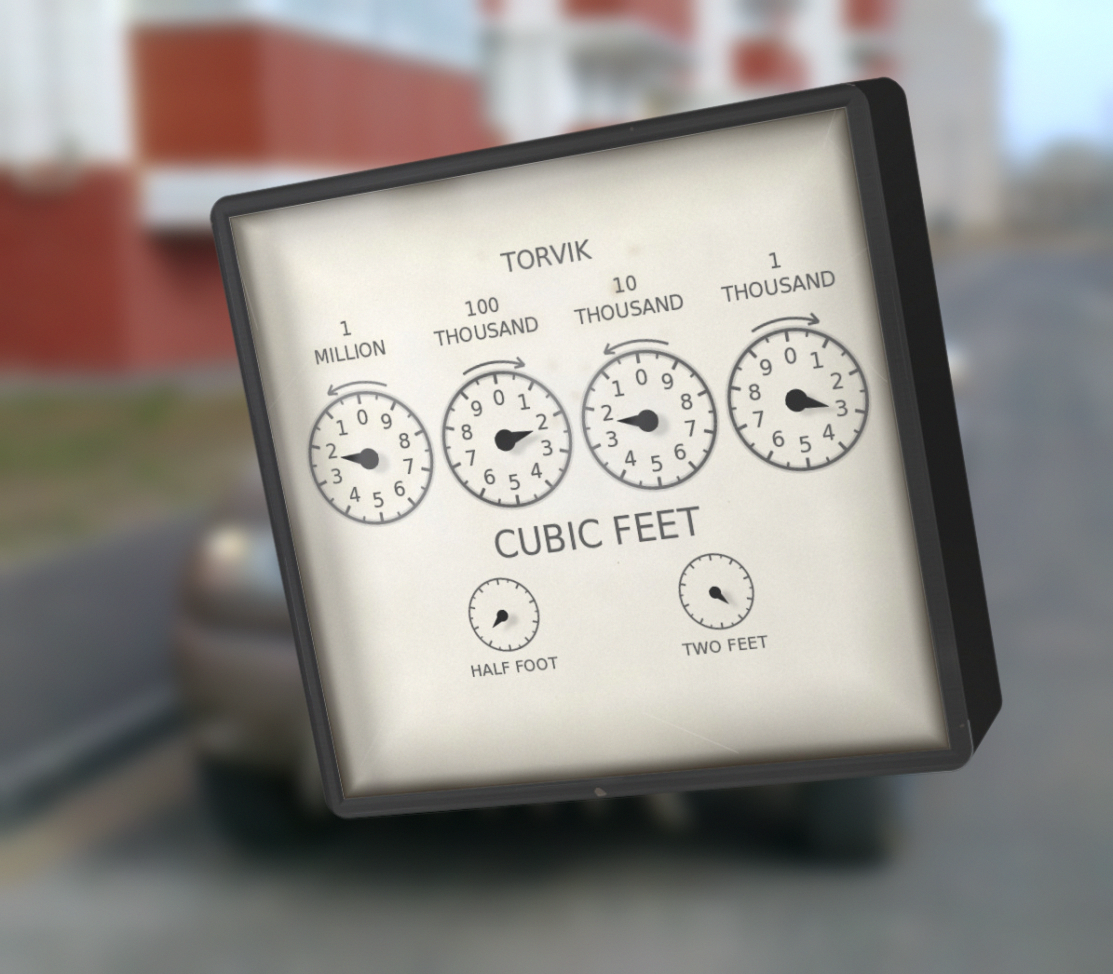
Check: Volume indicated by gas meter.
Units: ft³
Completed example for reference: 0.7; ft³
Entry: 222300; ft³
